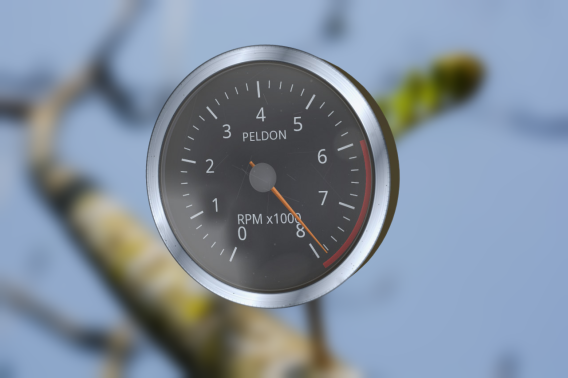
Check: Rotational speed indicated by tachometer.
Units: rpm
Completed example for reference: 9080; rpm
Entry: 7800; rpm
